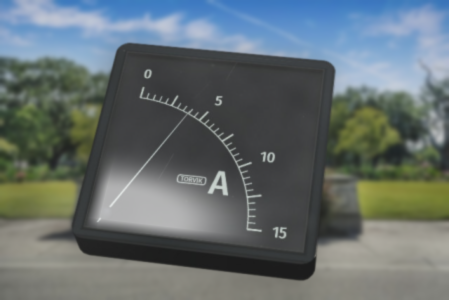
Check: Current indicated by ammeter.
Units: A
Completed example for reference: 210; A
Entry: 4; A
